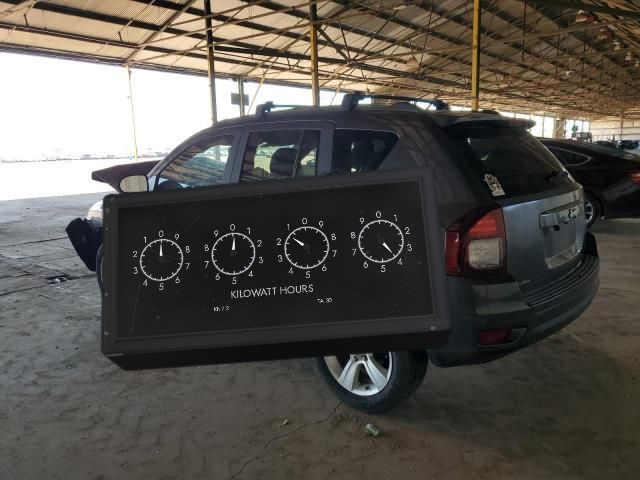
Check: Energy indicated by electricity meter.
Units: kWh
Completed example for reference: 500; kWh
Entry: 14; kWh
